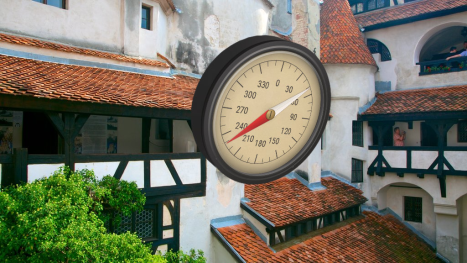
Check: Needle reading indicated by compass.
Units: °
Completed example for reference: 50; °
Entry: 230; °
